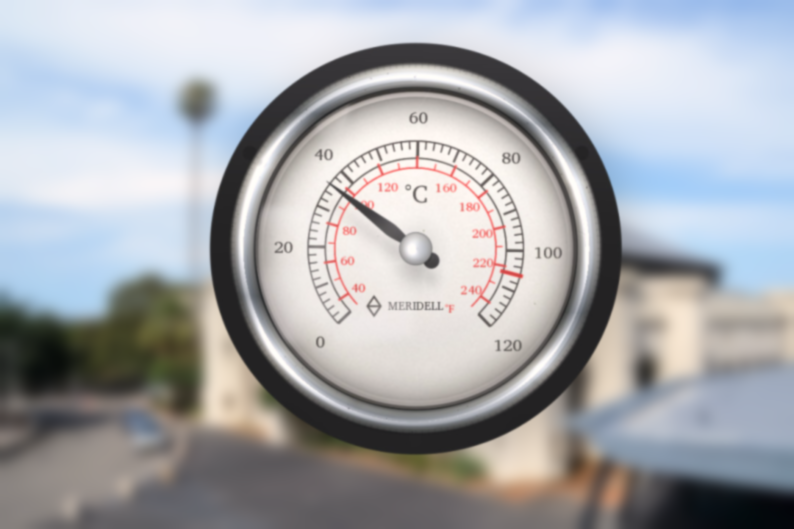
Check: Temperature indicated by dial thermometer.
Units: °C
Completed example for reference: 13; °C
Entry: 36; °C
